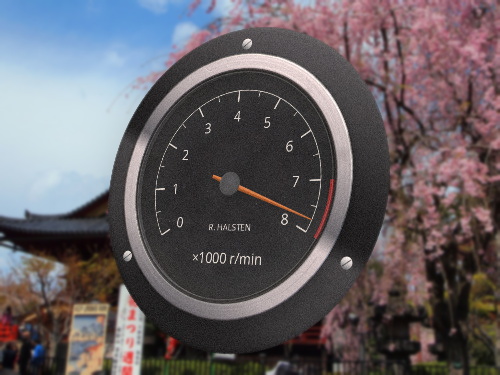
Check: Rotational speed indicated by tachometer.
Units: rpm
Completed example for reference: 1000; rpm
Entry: 7750; rpm
